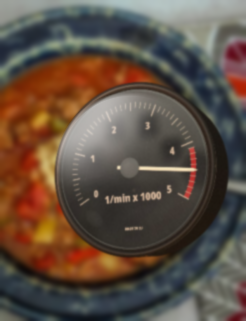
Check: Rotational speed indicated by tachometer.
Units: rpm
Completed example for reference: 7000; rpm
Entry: 4500; rpm
